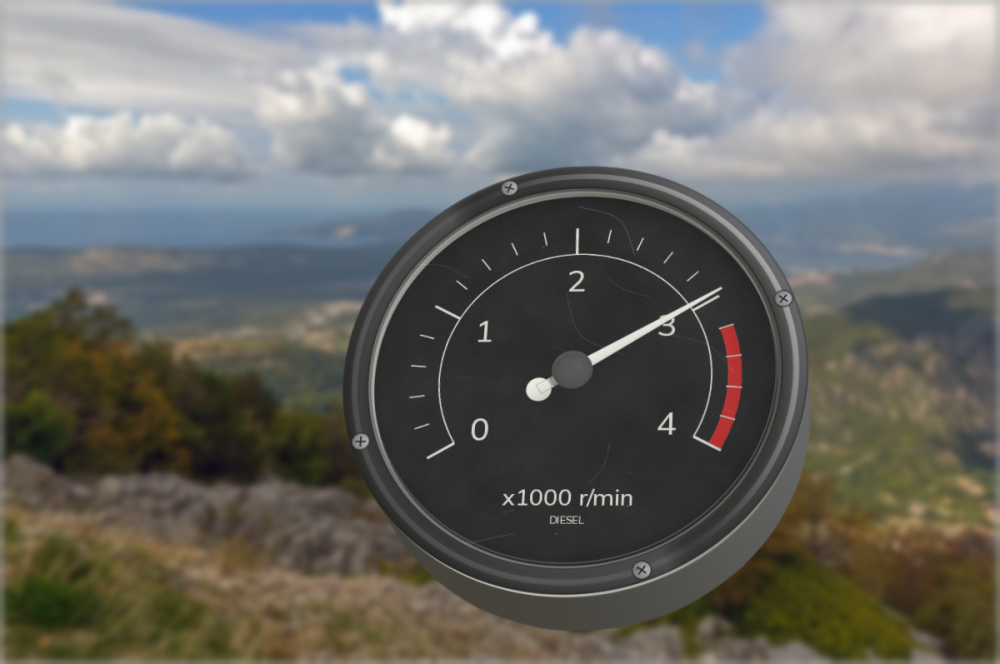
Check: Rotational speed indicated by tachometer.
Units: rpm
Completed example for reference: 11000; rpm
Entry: 3000; rpm
